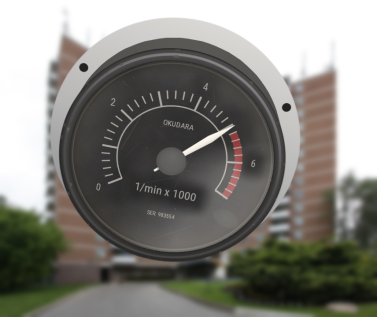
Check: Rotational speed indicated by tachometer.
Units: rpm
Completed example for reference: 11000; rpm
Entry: 5000; rpm
